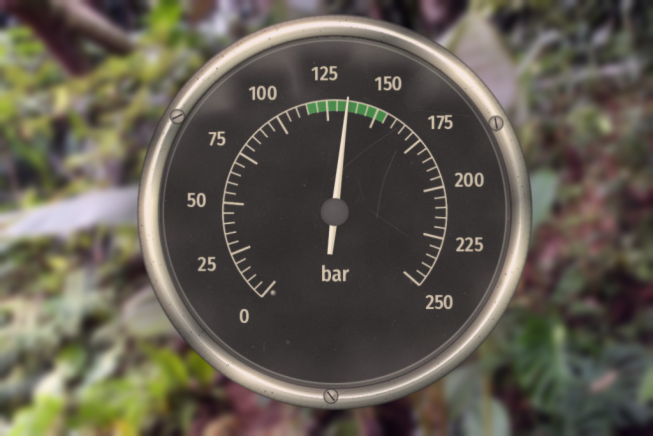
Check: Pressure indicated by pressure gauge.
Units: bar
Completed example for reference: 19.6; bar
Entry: 135; bar
